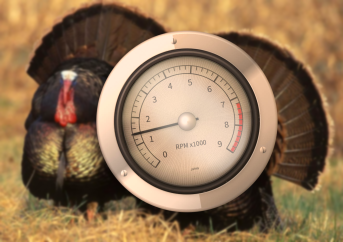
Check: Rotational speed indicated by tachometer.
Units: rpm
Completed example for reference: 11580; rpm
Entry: 1400; rpm
